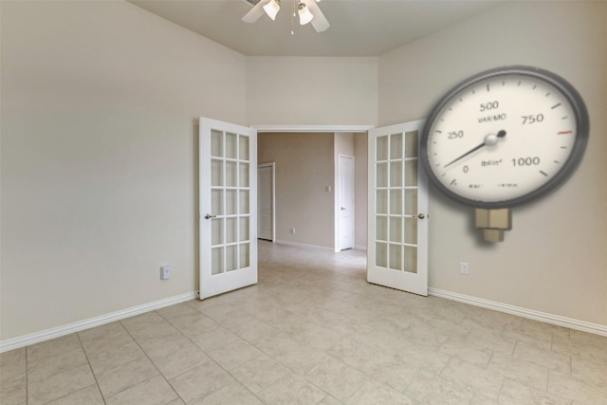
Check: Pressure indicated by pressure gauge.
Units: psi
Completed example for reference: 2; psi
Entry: 75; psi
